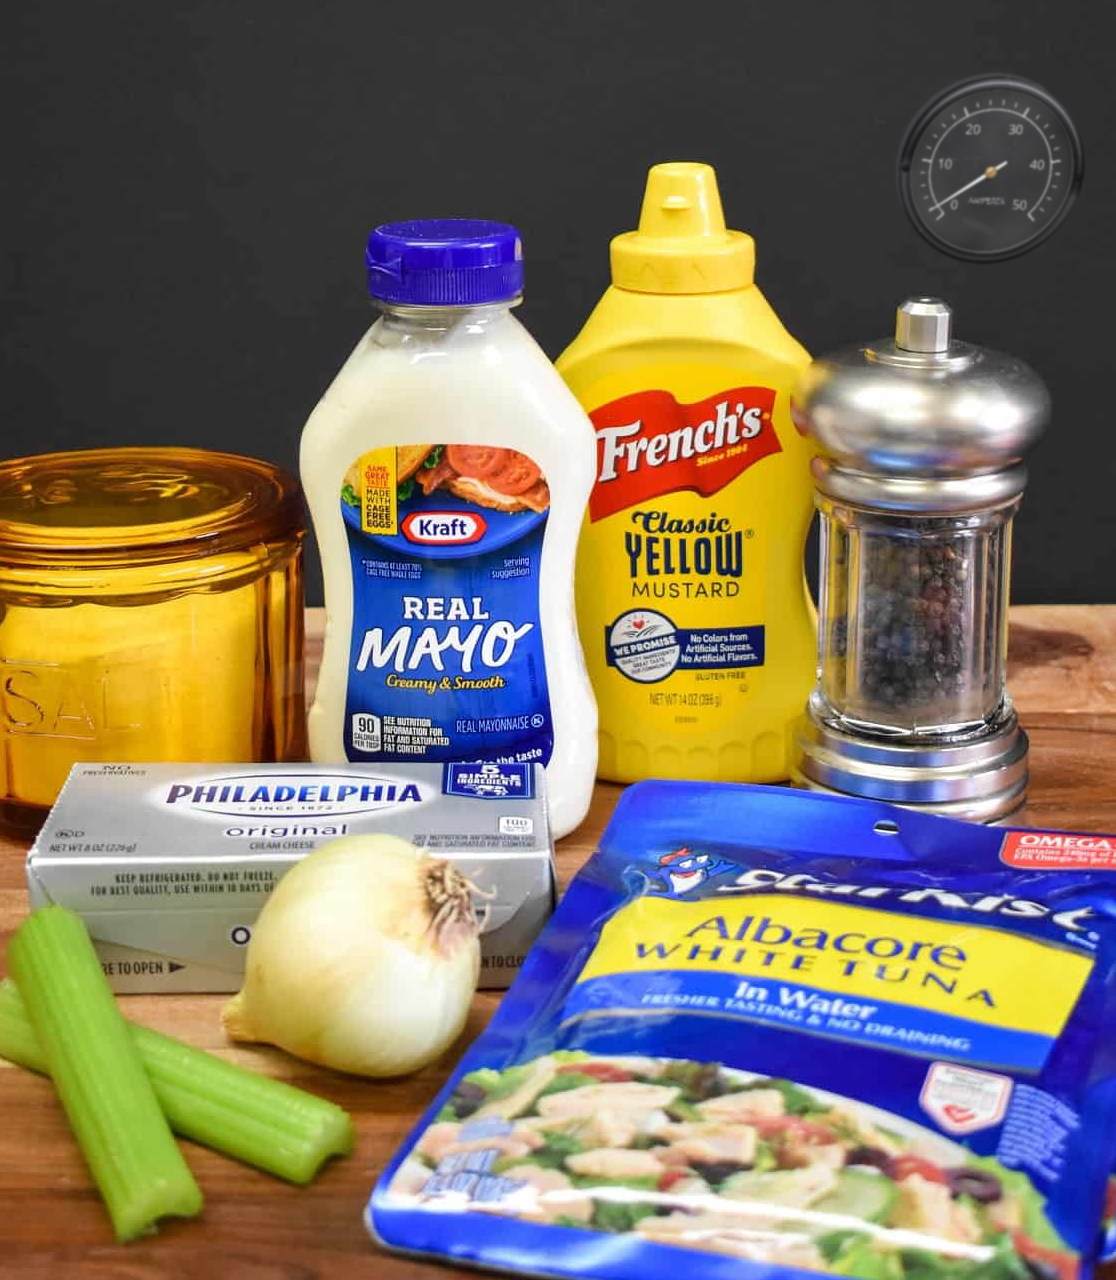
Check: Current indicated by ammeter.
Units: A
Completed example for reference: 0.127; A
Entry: 2; A
